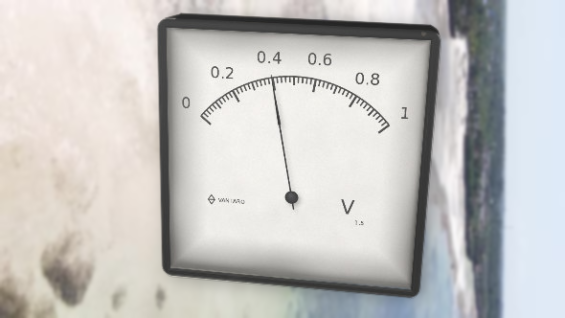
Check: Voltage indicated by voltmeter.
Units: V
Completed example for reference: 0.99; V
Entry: 0.4; V
